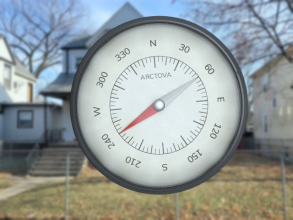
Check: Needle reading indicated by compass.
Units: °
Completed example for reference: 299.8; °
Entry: 240; °
